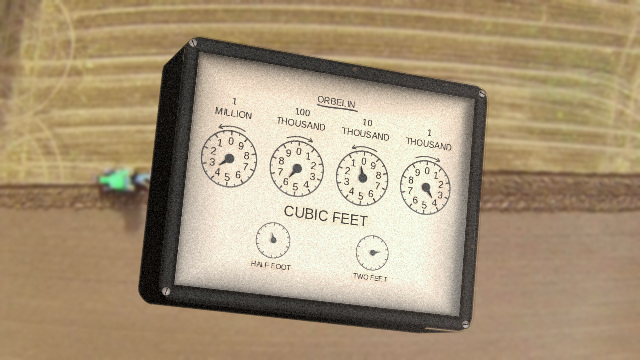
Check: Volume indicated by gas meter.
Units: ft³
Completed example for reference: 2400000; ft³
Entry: 360400; ft³
